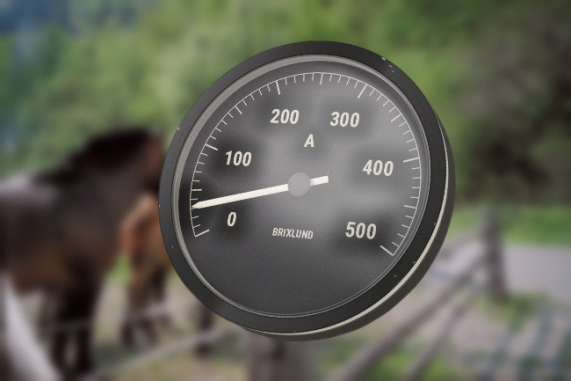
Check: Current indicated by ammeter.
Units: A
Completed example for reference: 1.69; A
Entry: 30; A
